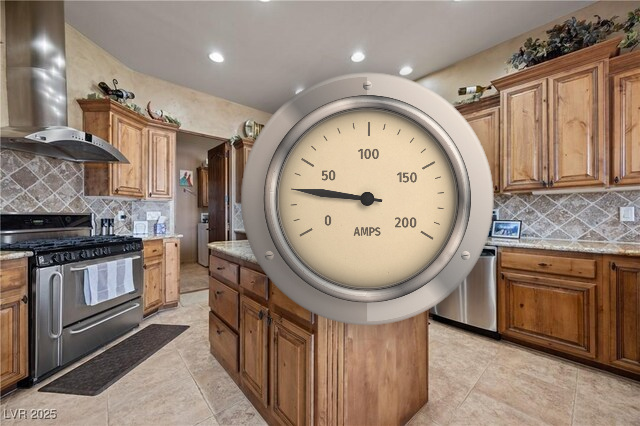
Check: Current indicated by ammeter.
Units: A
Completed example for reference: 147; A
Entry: 30; A
